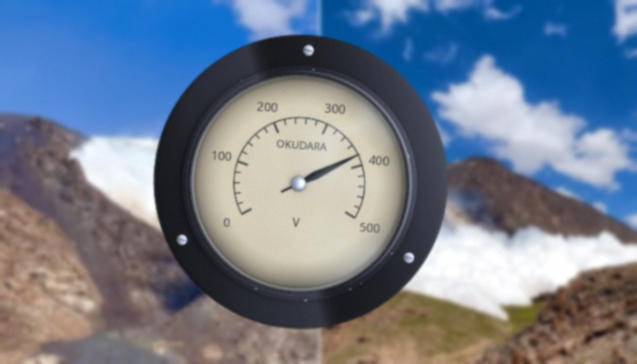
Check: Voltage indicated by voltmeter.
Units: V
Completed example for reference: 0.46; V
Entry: 380; V
